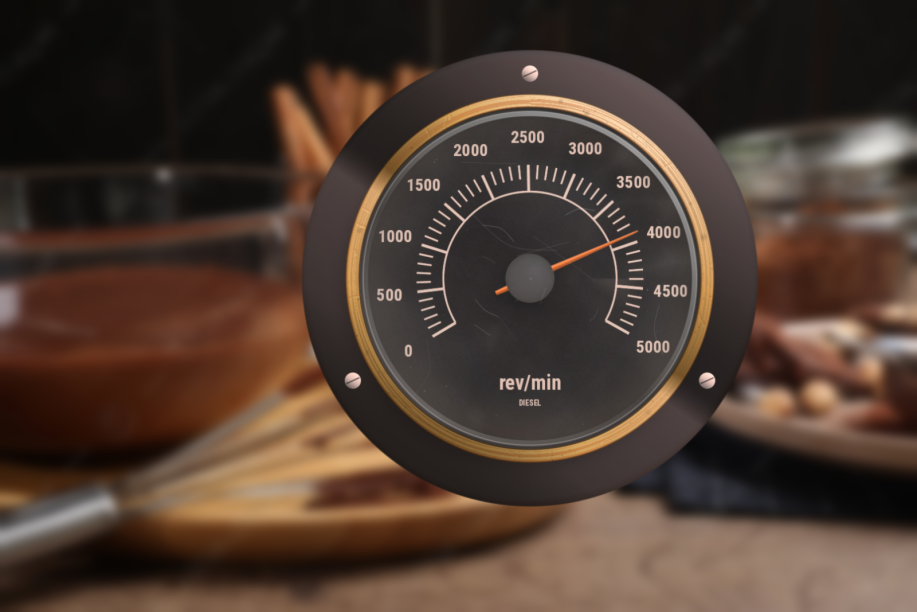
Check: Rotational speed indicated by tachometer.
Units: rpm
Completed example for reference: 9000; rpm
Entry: 3900; rpm
